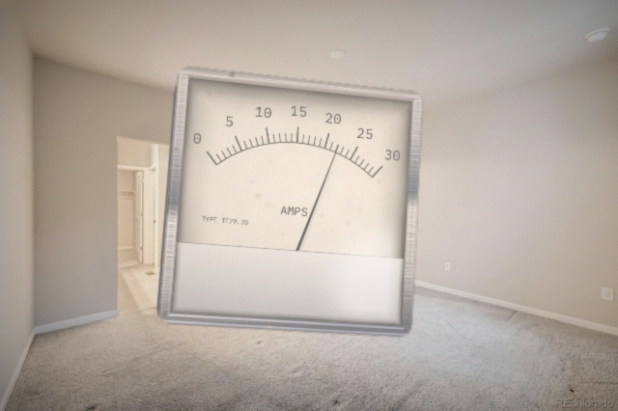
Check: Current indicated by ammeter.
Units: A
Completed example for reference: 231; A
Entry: 22; A
